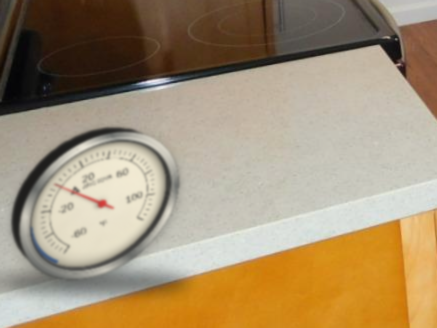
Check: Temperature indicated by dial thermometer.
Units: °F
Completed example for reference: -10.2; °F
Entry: 0; °F
